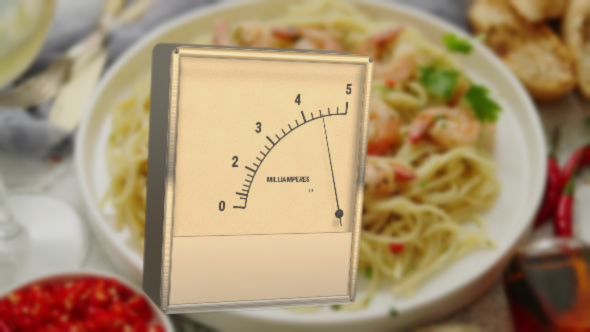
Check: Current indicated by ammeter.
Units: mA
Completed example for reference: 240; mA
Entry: 4.4; mA
